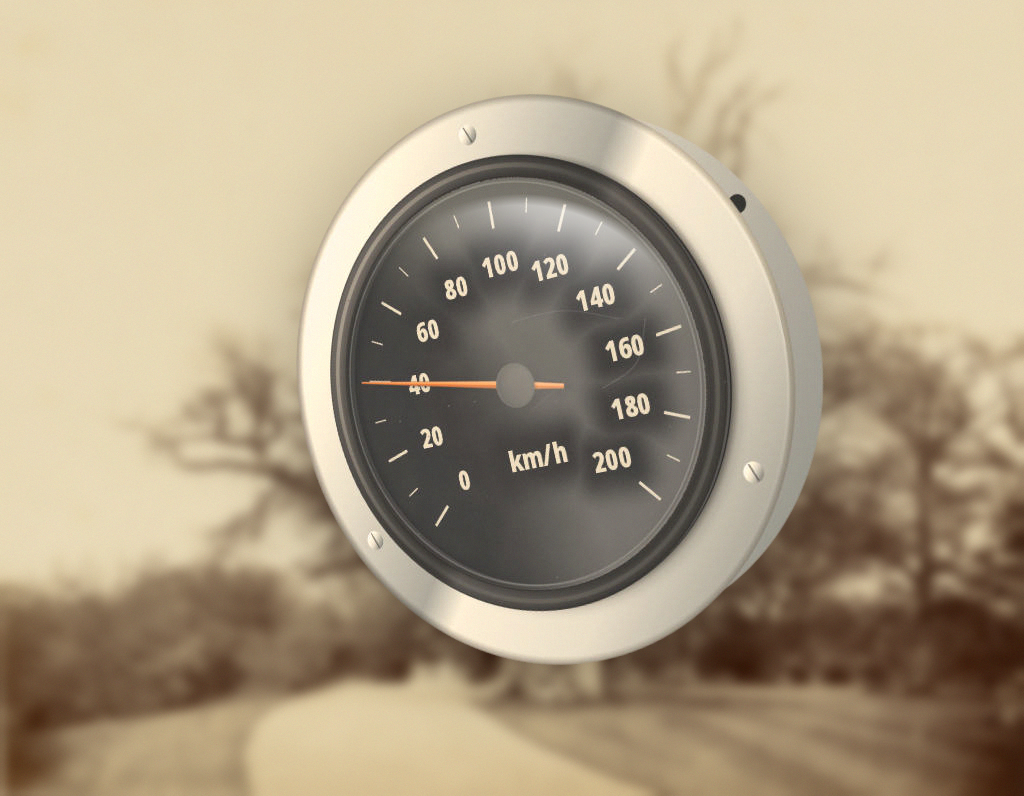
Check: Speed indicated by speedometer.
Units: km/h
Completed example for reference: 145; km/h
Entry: 40; km/h
